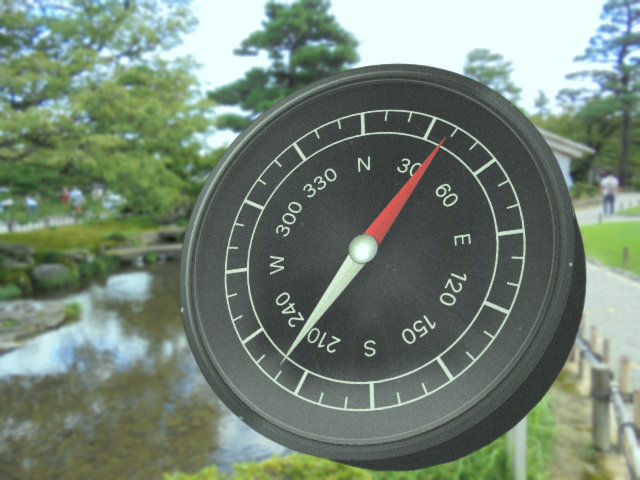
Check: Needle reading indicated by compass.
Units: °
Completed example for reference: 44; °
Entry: 40; °
